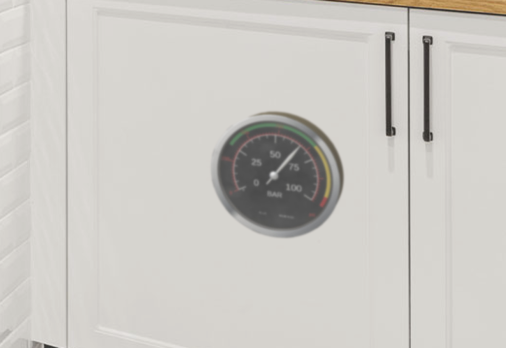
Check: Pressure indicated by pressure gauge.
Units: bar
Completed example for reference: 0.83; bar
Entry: 65; bar
